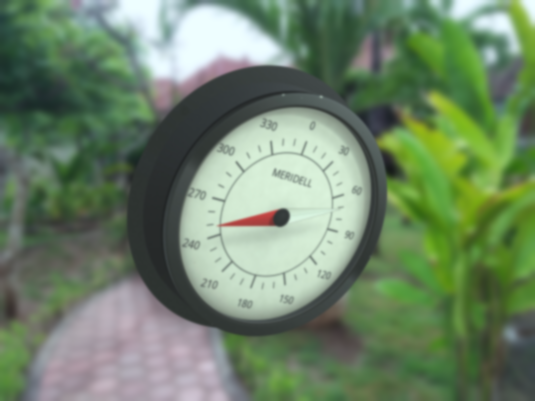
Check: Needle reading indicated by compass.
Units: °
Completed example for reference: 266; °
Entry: 250; °
